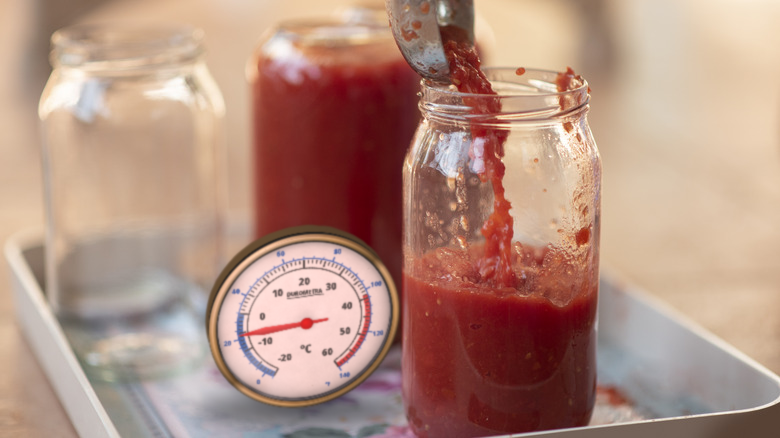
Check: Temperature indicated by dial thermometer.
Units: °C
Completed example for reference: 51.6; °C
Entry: -5; °C
